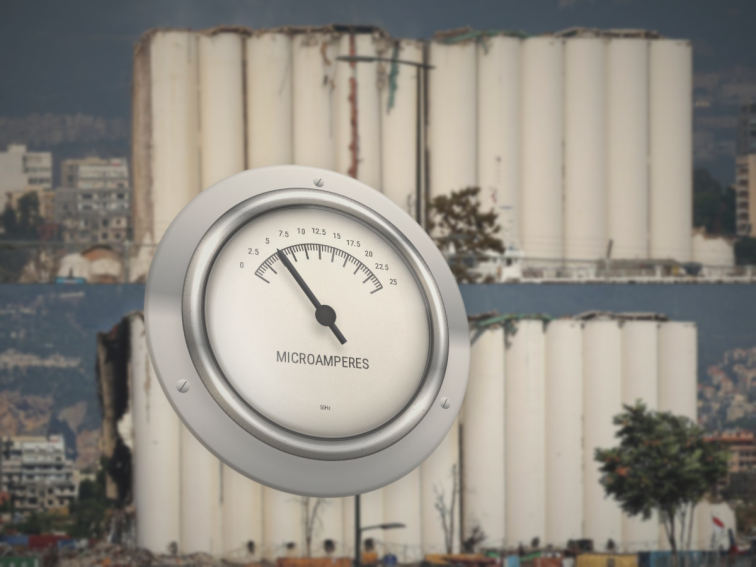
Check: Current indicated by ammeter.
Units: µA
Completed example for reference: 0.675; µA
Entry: 5; µA
